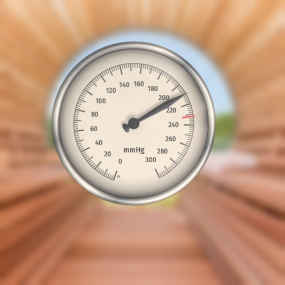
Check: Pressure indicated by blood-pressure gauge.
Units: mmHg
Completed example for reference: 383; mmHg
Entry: 210; mmHg
